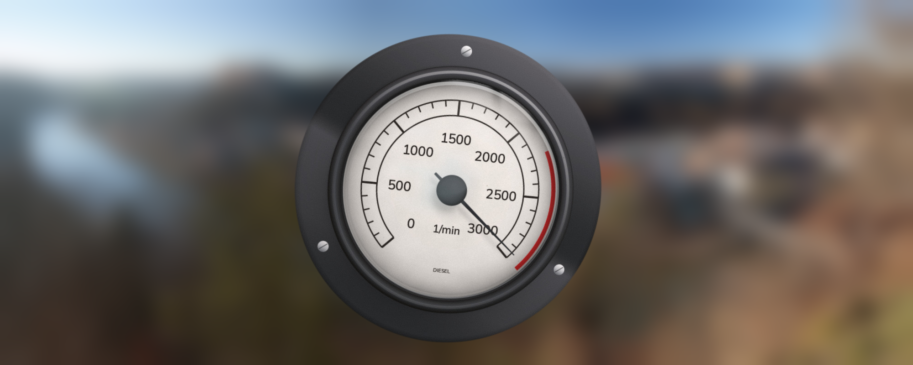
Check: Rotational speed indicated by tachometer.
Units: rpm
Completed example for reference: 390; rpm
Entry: 2950; rpm
